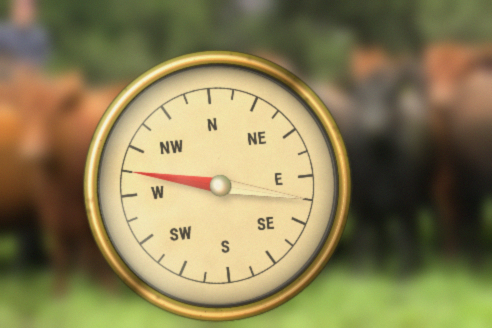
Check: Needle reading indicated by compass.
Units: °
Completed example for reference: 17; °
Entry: 285; °
